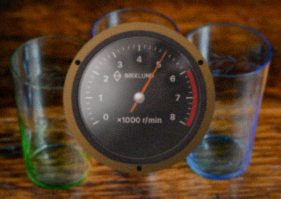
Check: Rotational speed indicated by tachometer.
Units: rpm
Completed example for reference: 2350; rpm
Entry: 5000; rpm
